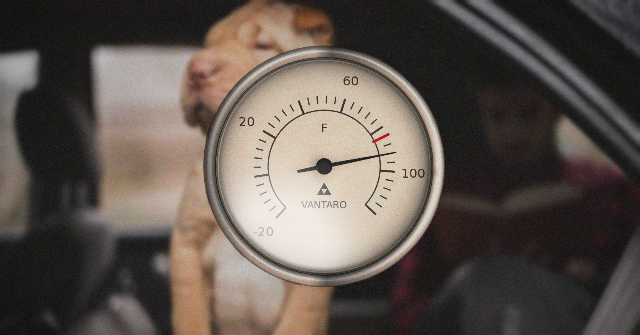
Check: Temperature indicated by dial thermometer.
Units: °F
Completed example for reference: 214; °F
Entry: 92; °F
